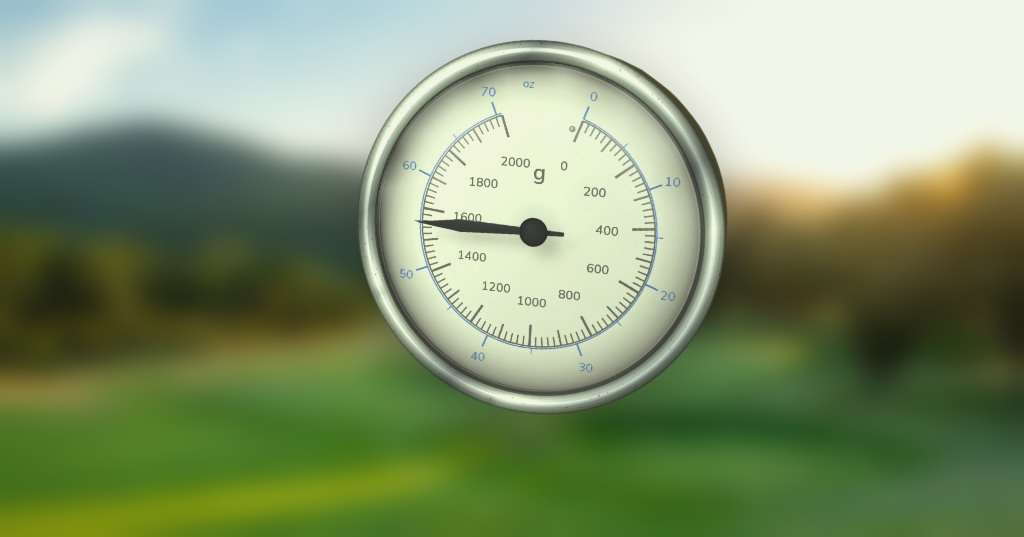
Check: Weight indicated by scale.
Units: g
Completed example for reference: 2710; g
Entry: 1560; g
